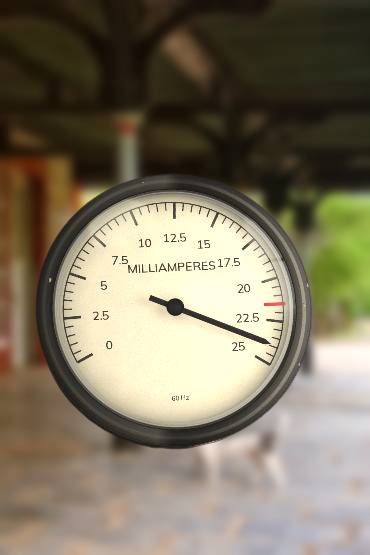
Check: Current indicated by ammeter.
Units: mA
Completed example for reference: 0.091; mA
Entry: 24; mA
